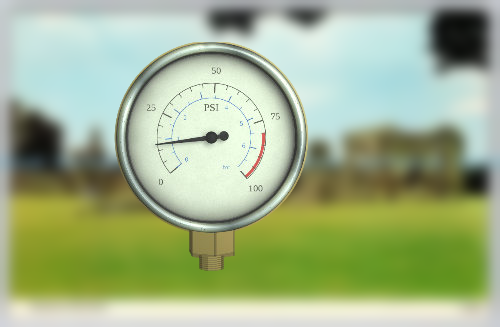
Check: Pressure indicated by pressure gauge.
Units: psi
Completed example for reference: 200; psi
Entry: 12.5; psi
